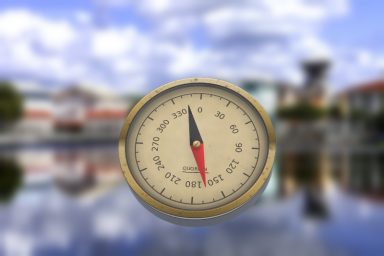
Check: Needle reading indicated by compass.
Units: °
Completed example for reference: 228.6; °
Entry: 165; °
